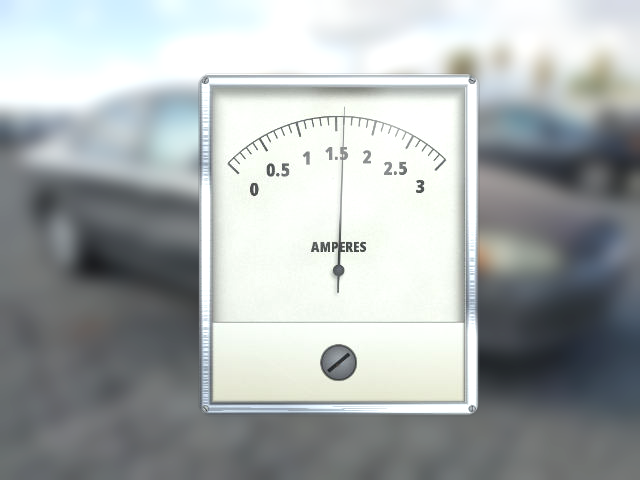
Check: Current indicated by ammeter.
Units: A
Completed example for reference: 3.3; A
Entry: 1.6; A
